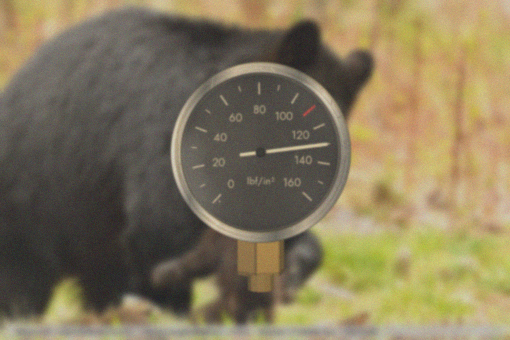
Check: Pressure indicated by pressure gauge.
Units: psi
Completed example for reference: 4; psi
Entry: 130; psi
